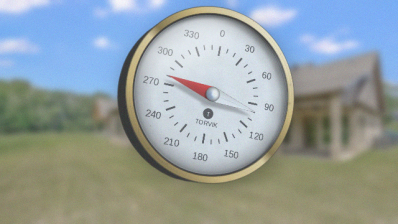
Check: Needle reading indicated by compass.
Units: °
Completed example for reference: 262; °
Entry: 280; °
